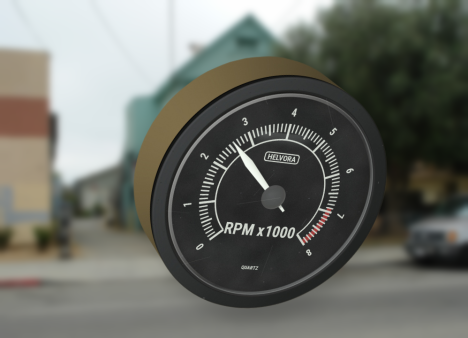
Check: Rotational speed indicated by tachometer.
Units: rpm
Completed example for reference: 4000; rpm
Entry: 2600; rpm
